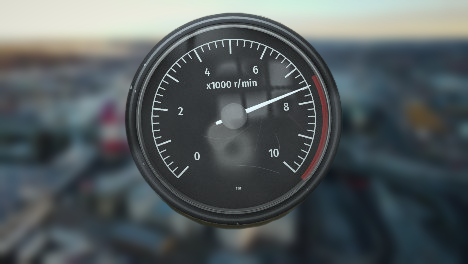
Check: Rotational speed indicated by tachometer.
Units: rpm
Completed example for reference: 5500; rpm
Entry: 7600; rpm
